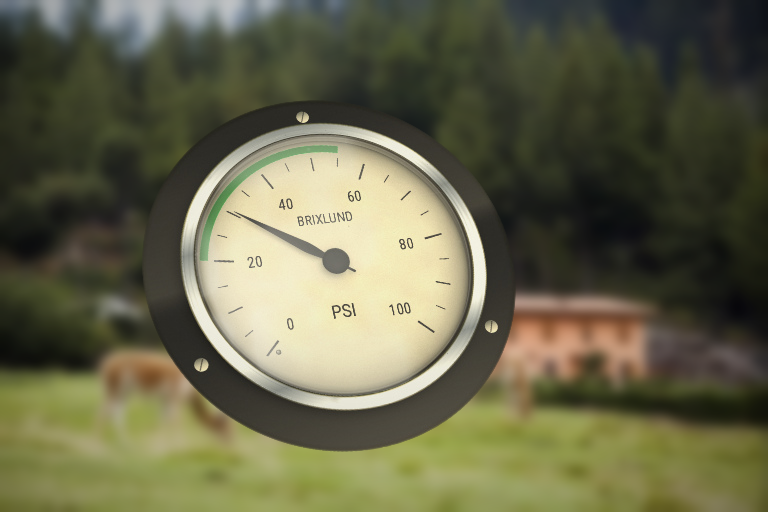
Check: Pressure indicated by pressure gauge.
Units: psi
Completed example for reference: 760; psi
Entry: 30; psi
